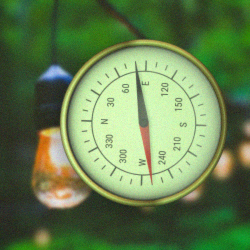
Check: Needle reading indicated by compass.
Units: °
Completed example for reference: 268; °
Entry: 260; °
